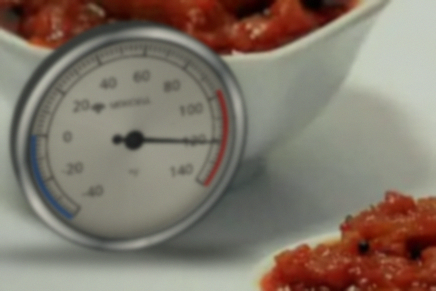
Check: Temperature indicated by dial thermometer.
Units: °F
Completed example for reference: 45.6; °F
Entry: 120; °F
